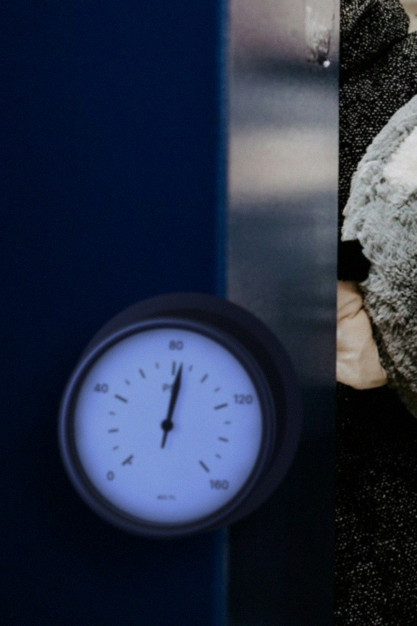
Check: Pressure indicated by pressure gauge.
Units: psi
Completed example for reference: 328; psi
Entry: 85; psi
